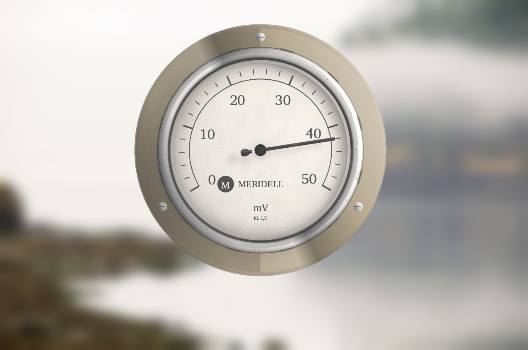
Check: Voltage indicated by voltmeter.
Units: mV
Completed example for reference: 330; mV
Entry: 42; mV
